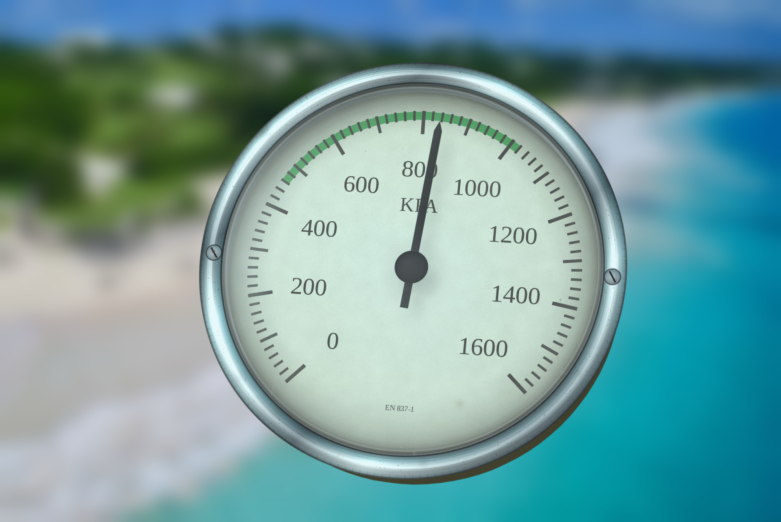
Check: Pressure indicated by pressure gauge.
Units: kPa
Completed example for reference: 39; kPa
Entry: 840; kPa
